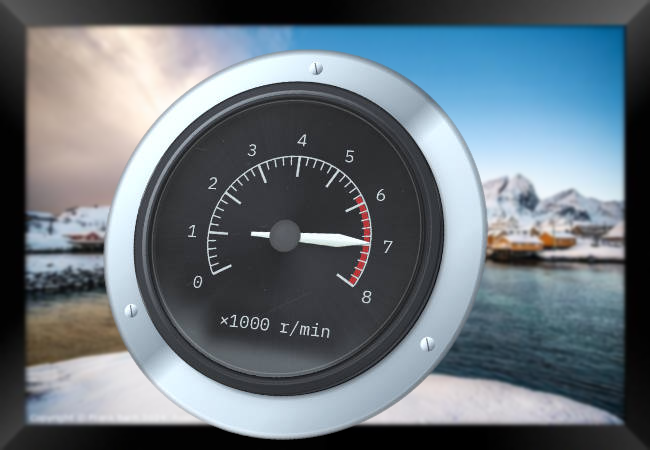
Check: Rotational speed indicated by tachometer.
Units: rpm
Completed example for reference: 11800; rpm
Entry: 7000; rpm
